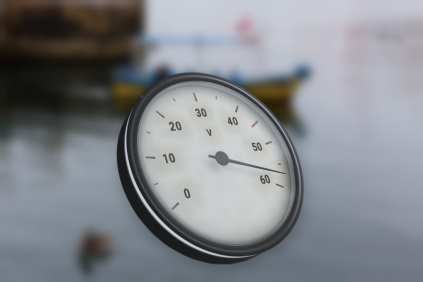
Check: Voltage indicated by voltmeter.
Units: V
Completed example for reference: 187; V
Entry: 57.5; V
